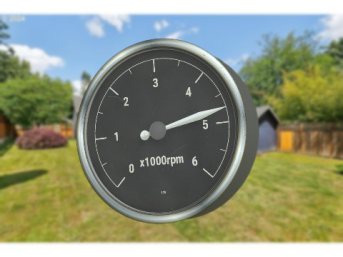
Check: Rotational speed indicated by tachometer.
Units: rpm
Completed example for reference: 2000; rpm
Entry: 4750; rpm
